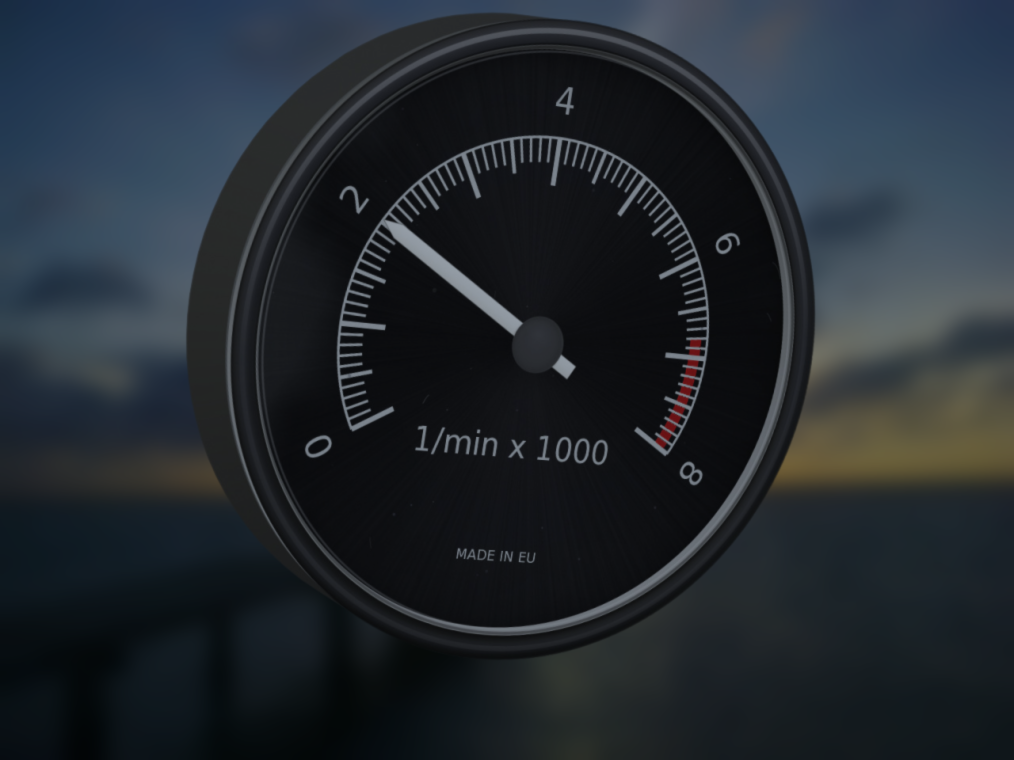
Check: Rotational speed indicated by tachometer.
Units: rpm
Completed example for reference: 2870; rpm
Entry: 2000; rpm
